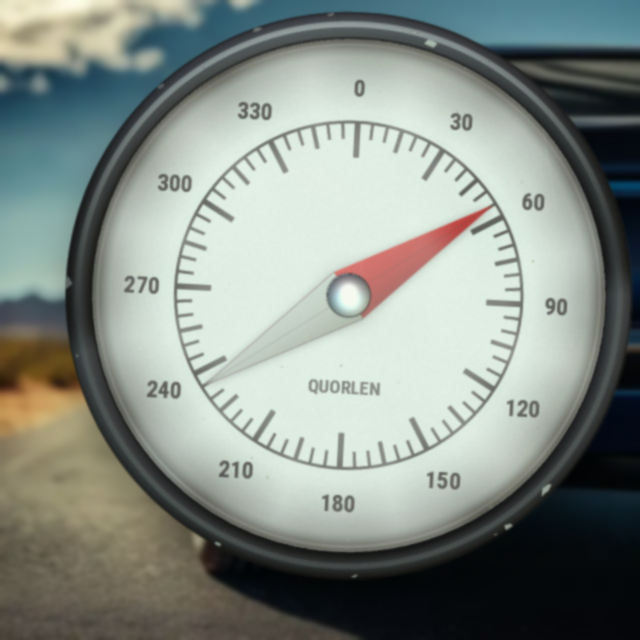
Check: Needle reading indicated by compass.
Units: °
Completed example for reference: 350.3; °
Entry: 55; °
